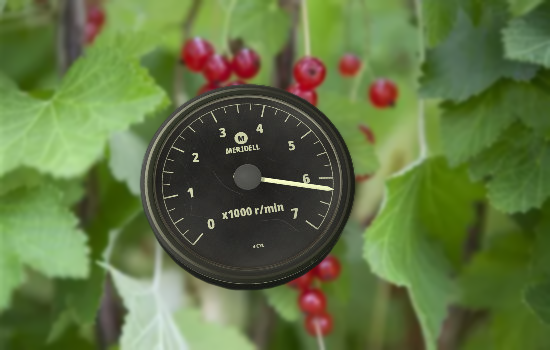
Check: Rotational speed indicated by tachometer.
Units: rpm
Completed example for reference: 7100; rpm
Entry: 6250; rpm
